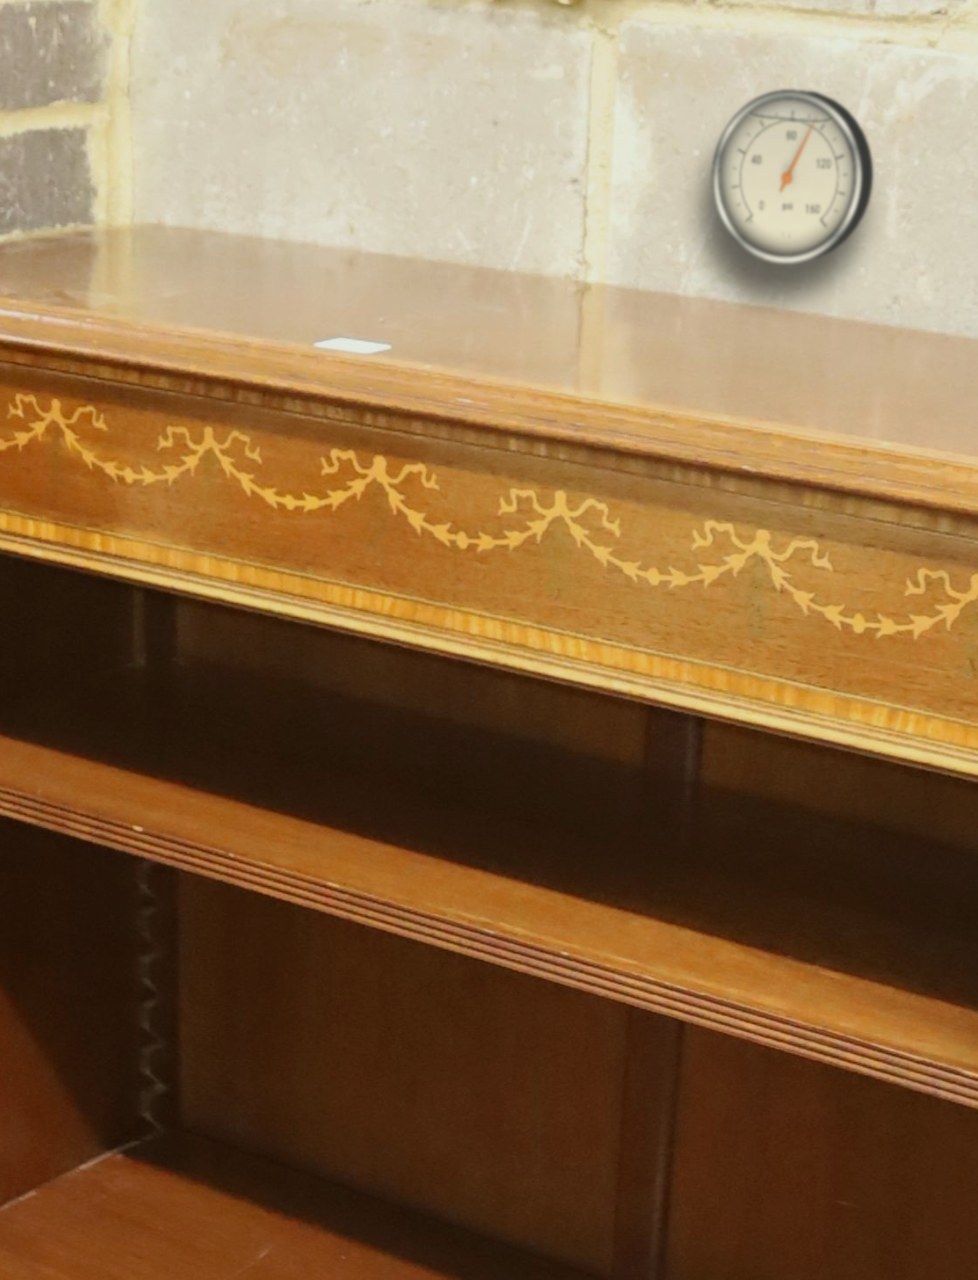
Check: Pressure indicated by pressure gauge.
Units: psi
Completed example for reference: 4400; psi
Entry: 95; psi
